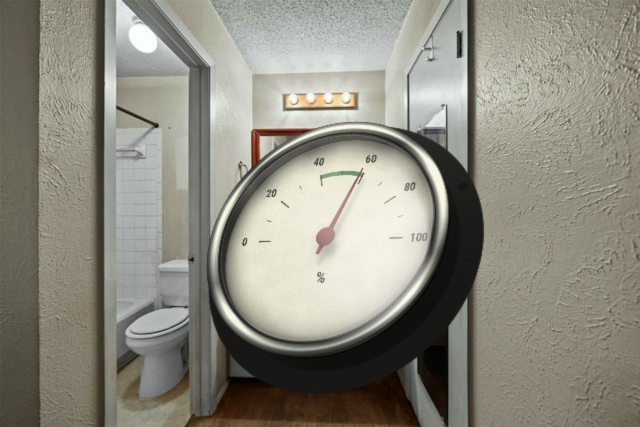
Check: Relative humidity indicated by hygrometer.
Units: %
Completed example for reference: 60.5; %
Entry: 60; %
